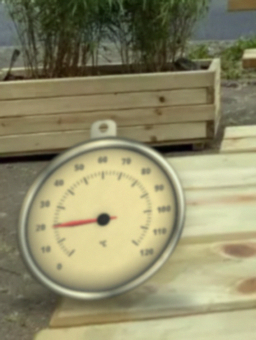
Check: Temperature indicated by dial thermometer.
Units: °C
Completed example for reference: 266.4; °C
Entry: 20; °C
